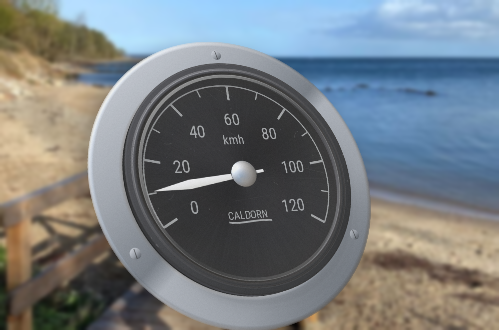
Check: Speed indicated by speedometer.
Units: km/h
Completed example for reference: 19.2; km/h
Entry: 10; km/h
